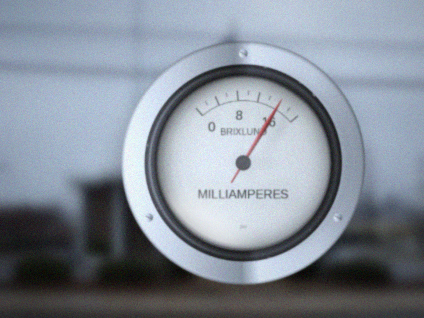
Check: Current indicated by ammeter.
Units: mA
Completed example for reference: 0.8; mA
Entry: 16; mA
